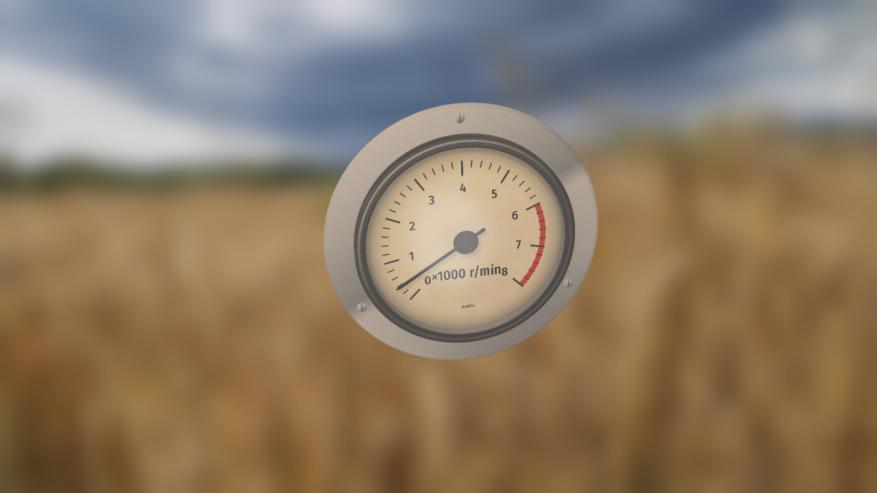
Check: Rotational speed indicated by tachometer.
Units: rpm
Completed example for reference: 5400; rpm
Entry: 400; rpm
